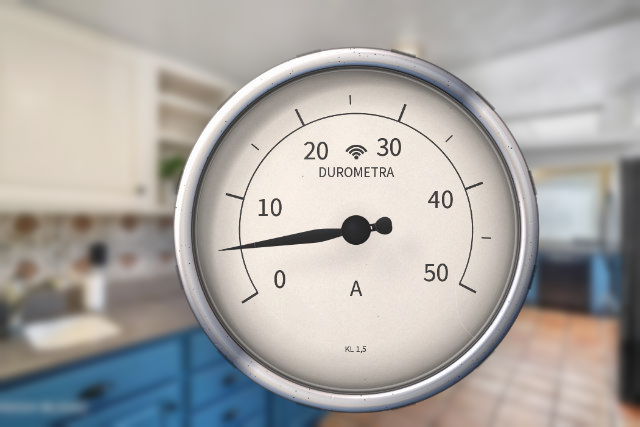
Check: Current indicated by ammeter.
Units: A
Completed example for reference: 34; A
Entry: 5; A
